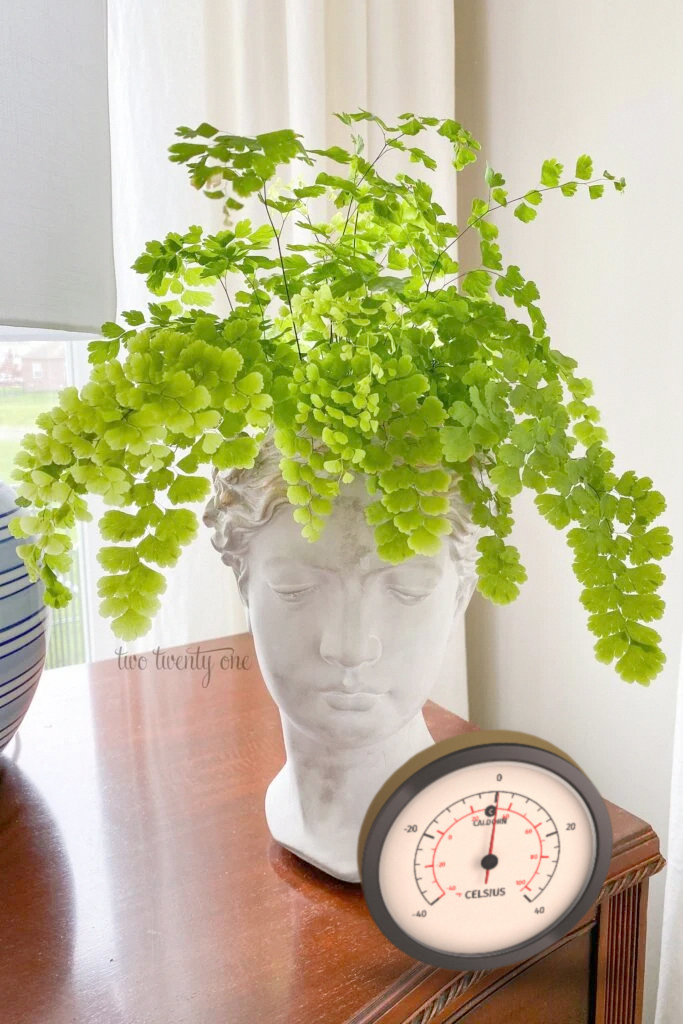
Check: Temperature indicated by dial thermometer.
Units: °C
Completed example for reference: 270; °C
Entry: 0; °C
